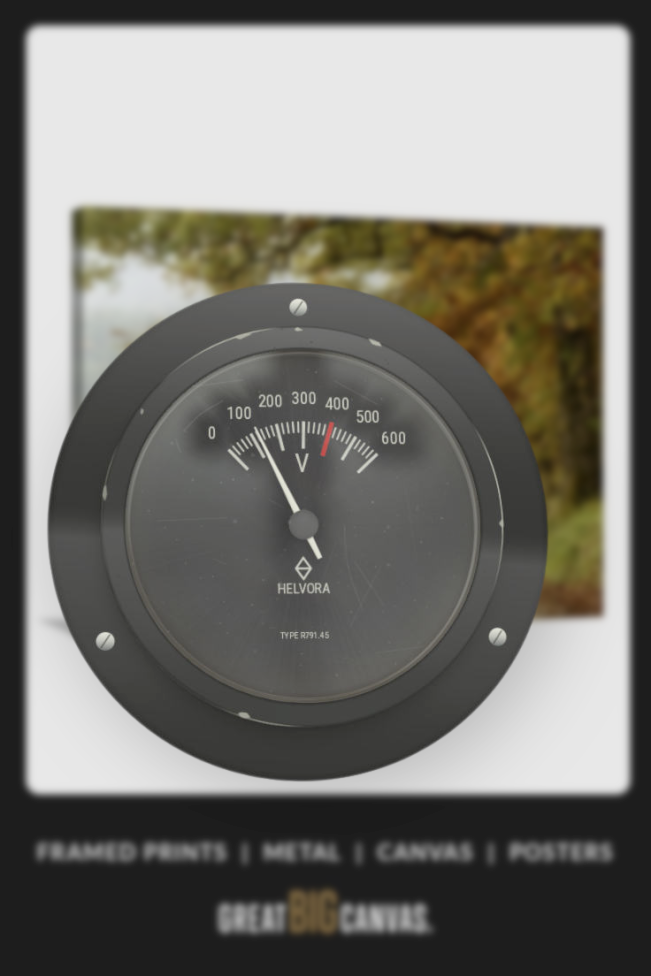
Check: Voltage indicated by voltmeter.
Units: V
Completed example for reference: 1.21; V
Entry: 120; V
